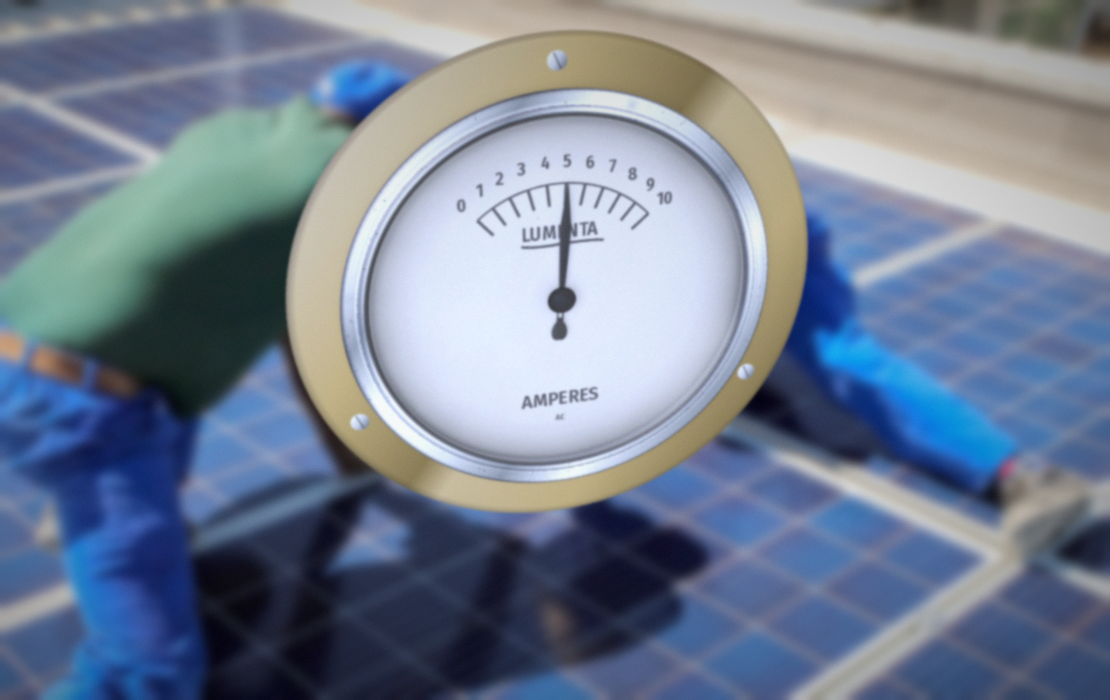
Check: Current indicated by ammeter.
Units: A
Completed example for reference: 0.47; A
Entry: 5; A
